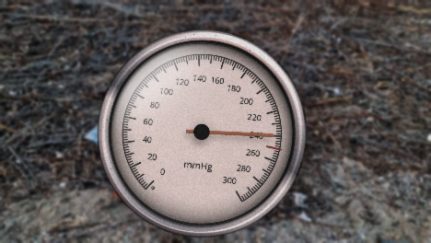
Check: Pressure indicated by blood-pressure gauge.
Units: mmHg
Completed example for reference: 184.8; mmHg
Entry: 240; mmHg
